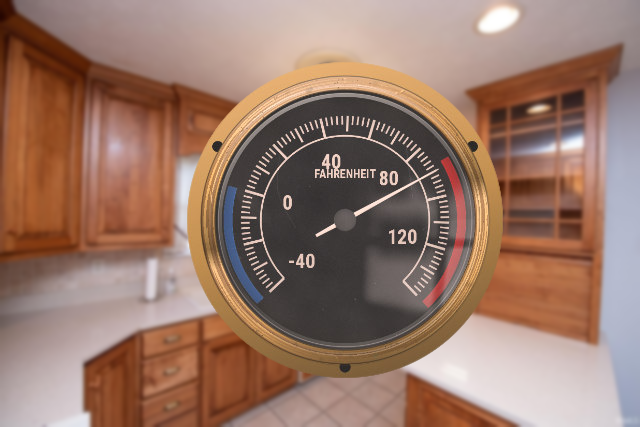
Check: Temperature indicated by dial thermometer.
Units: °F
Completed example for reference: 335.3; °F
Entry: 90; °F
